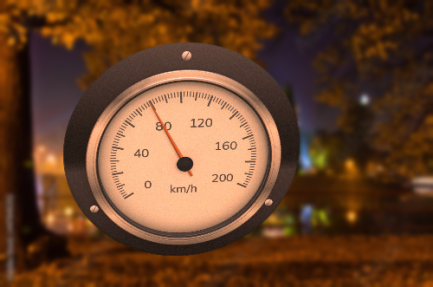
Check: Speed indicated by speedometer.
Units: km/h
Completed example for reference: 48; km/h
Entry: 80; km/h
